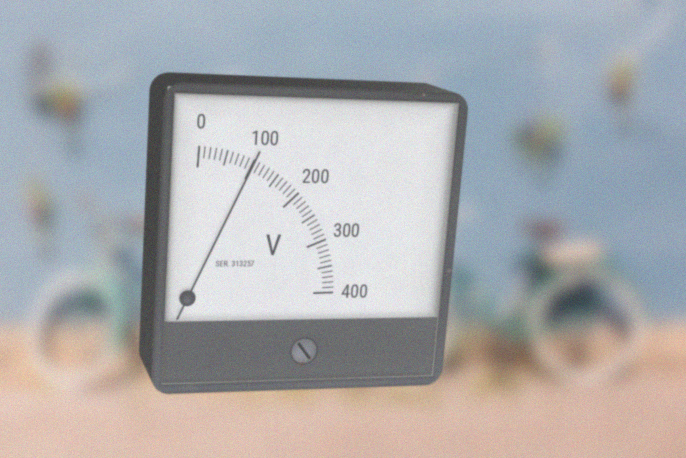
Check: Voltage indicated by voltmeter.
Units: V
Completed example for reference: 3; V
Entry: 100; V
